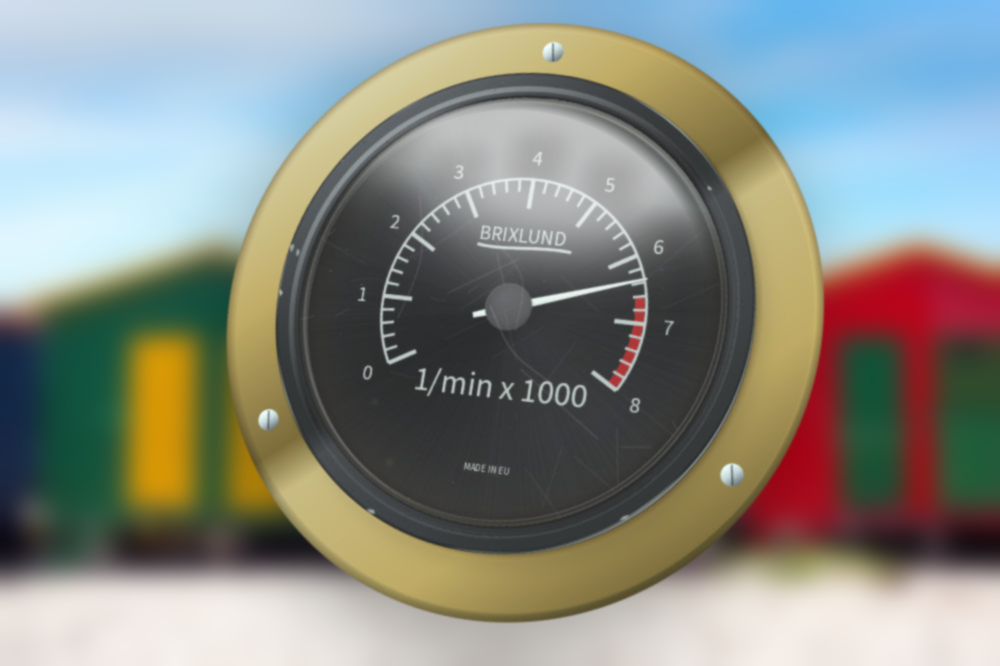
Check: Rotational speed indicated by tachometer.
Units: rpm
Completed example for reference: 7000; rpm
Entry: 6400; rpm
